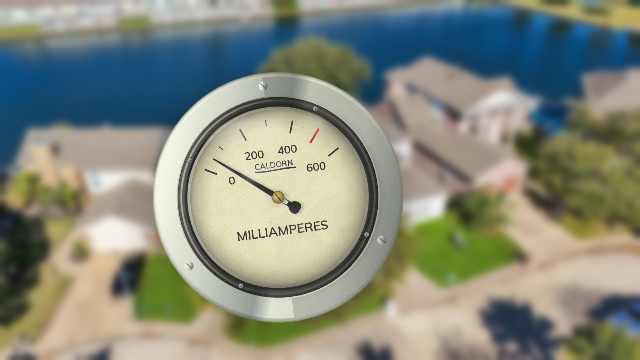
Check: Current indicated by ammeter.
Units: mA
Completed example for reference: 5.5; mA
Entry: 50; mA
